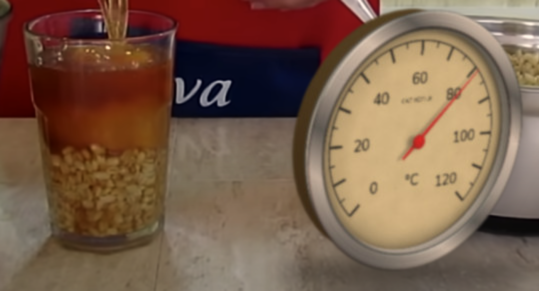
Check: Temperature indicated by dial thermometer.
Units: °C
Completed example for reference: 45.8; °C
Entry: 80; °C
